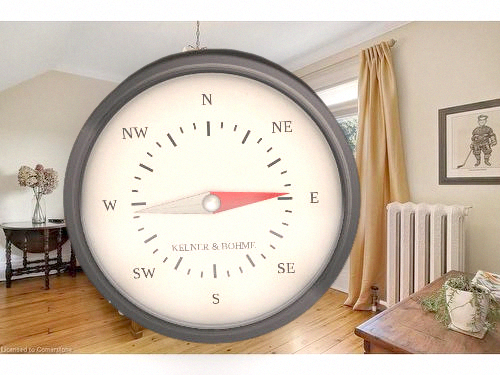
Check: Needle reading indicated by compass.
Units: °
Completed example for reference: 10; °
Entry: 85; °
